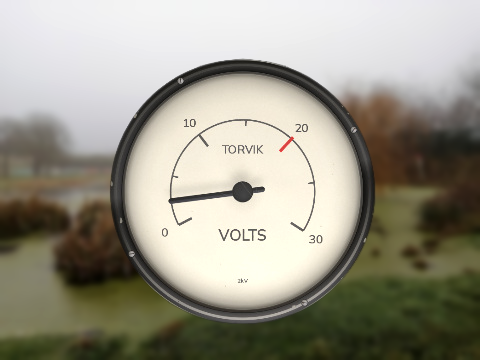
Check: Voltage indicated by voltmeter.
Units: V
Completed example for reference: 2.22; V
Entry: 2.5; V
